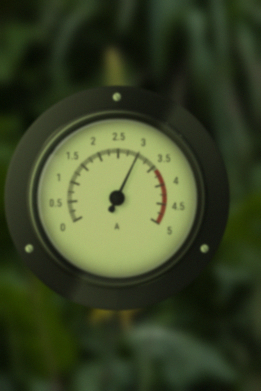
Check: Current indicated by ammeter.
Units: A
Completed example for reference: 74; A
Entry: 3; A
